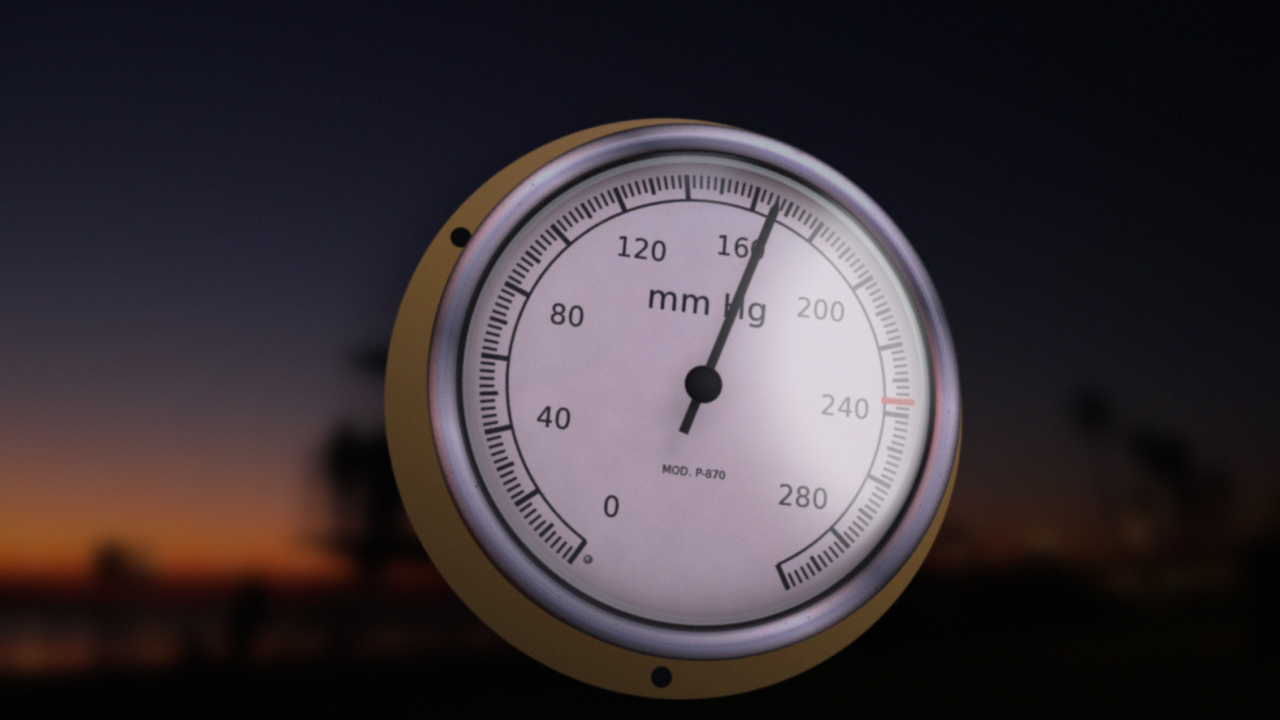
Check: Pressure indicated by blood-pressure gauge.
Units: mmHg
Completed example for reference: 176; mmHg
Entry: 166; mmHg
